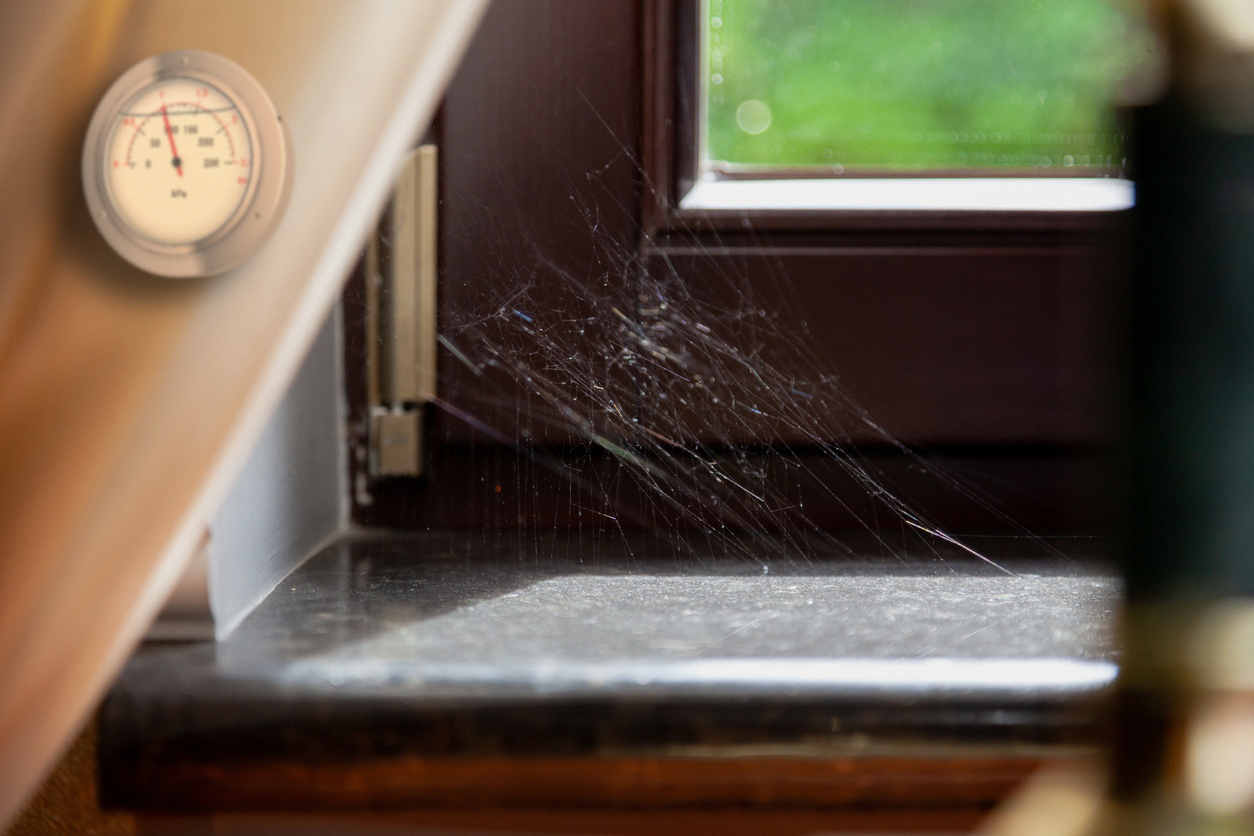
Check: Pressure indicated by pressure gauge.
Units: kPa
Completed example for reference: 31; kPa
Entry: 100; kPa
